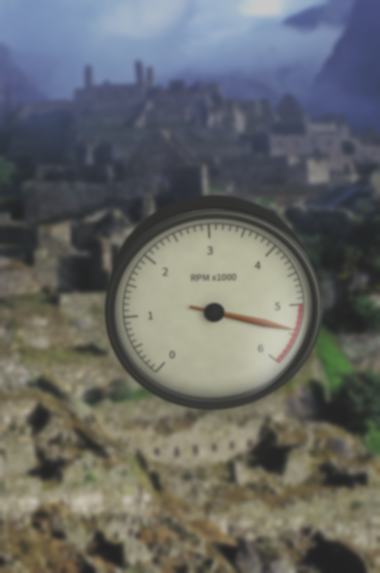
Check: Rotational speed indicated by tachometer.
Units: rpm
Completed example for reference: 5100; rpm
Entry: 5400; rpm
